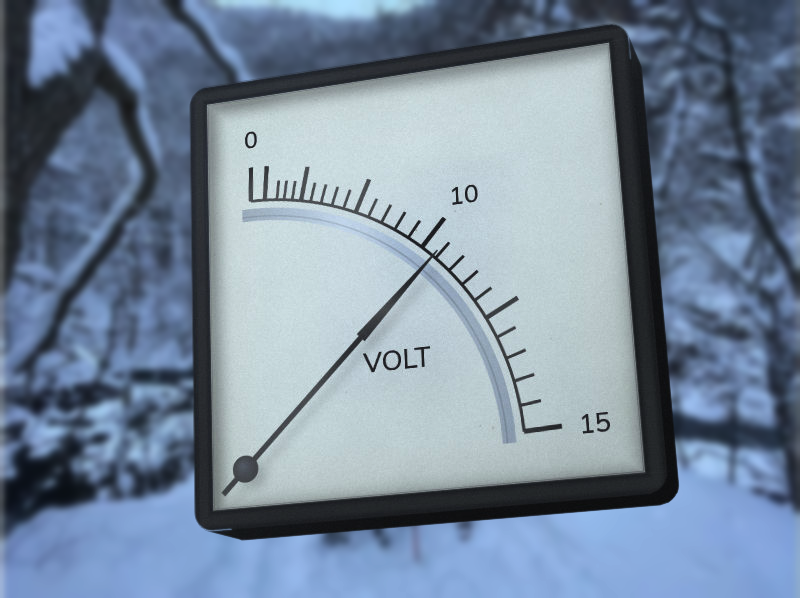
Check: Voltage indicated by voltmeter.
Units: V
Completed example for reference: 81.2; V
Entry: 10.5; V
